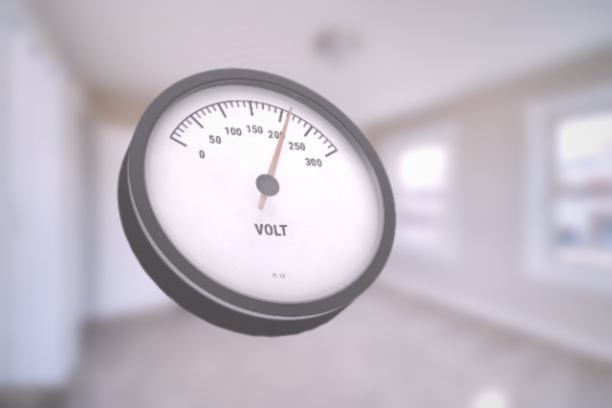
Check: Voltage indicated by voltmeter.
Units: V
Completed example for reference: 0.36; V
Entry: 210; V
